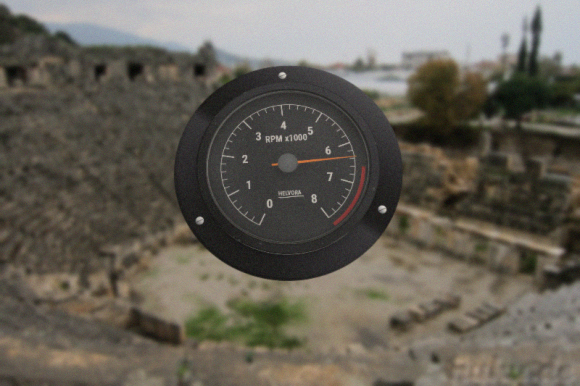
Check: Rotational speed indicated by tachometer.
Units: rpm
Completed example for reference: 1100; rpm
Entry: 6400; rpm
